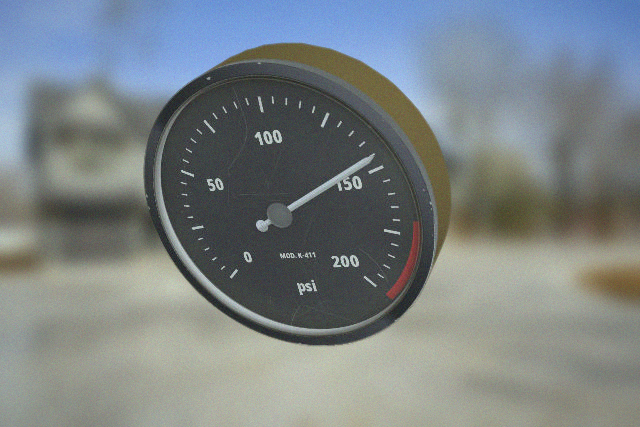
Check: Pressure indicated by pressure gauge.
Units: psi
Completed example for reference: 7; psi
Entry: 145; psi
